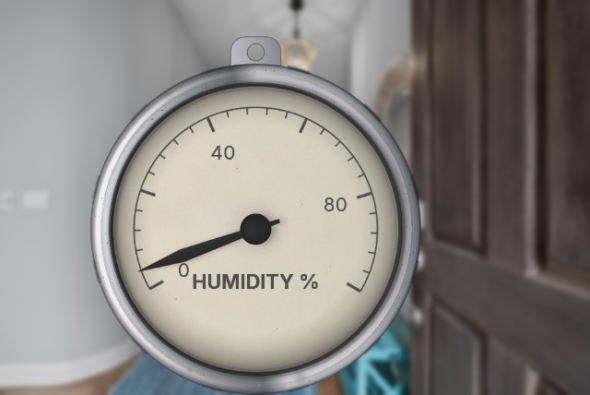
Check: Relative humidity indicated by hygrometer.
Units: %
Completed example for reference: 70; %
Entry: 4; %
